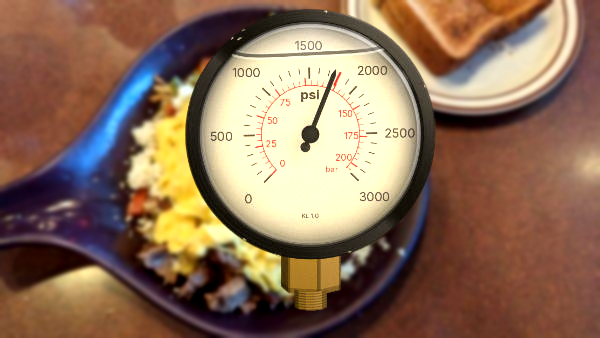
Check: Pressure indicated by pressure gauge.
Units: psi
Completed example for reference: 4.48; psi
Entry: 1750; psi
